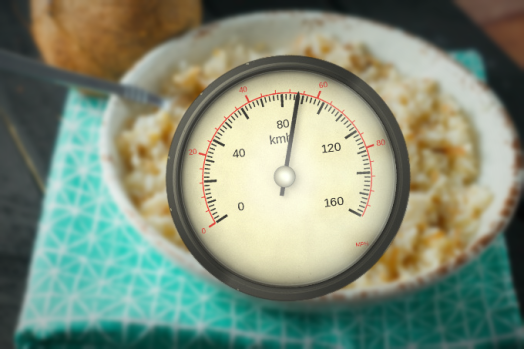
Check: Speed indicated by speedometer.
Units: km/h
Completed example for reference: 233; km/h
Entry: 88; km/h
